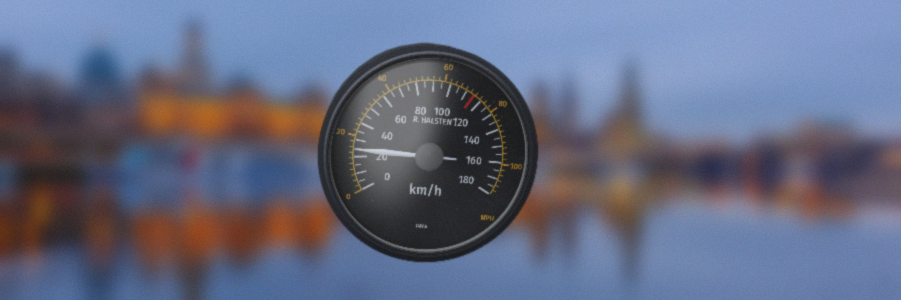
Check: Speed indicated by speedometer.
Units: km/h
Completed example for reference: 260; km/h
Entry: 25; km/h
